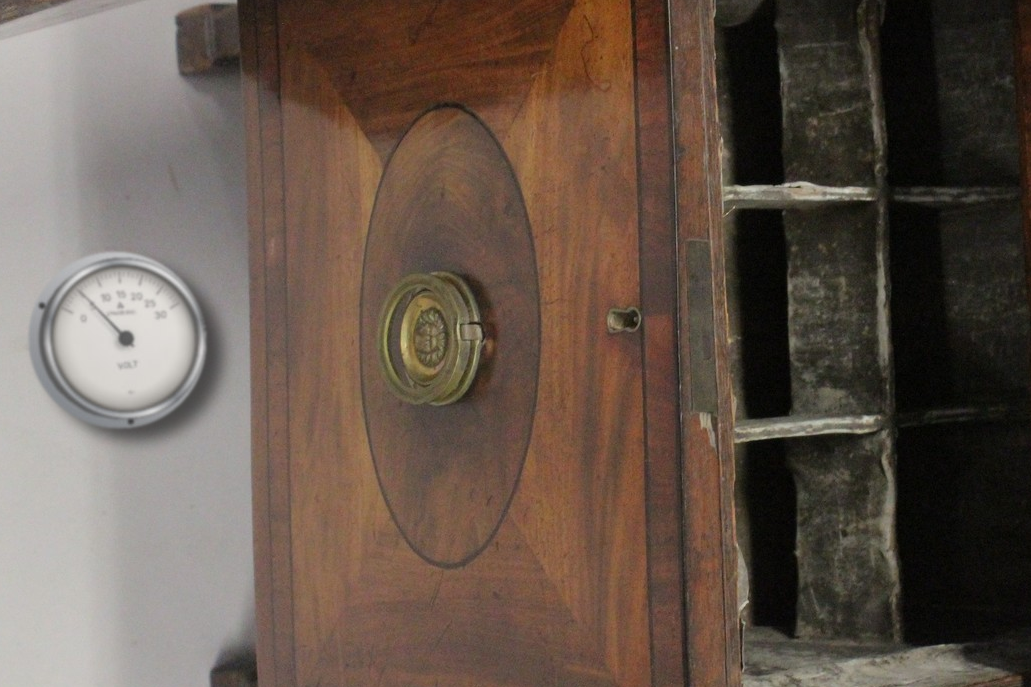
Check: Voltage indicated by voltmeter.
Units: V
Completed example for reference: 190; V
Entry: 5; V
